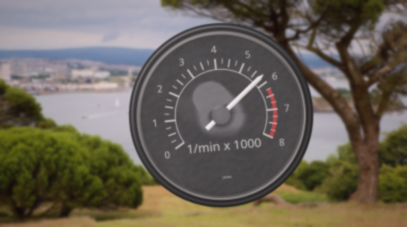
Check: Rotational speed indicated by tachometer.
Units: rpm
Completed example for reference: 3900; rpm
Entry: 5750; rpm
